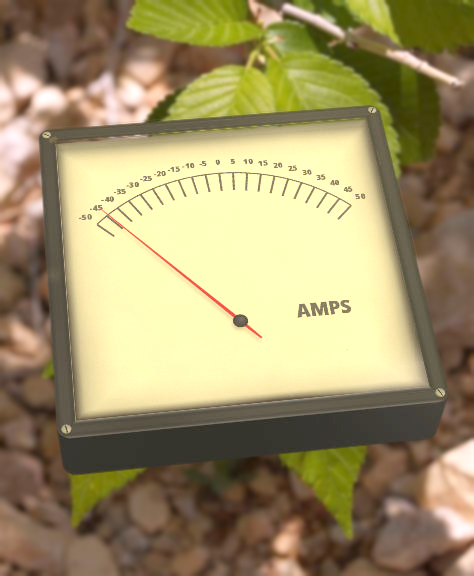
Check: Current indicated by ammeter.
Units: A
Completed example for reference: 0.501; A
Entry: -45; A
